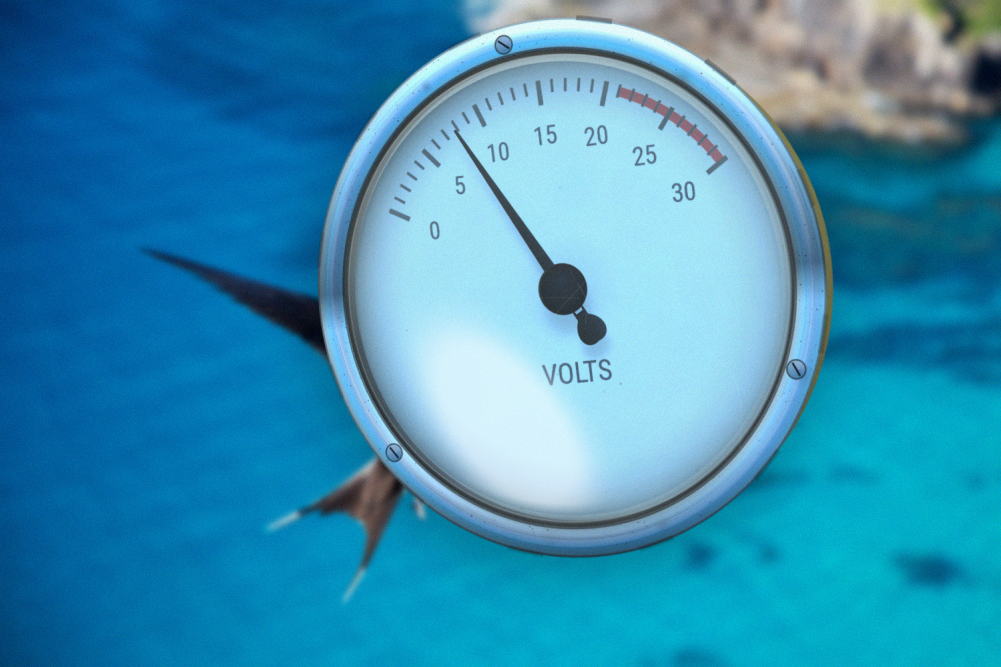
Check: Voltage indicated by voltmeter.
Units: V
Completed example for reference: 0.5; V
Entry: 8; V
